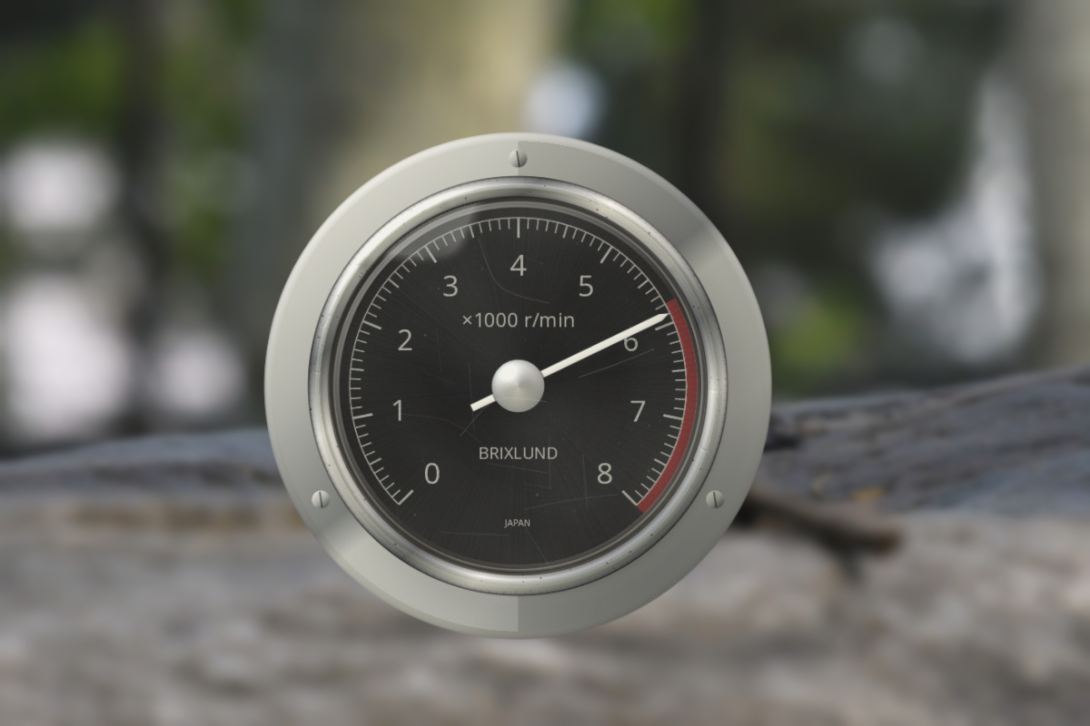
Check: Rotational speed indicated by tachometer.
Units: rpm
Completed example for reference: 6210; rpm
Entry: 5900; rpm
